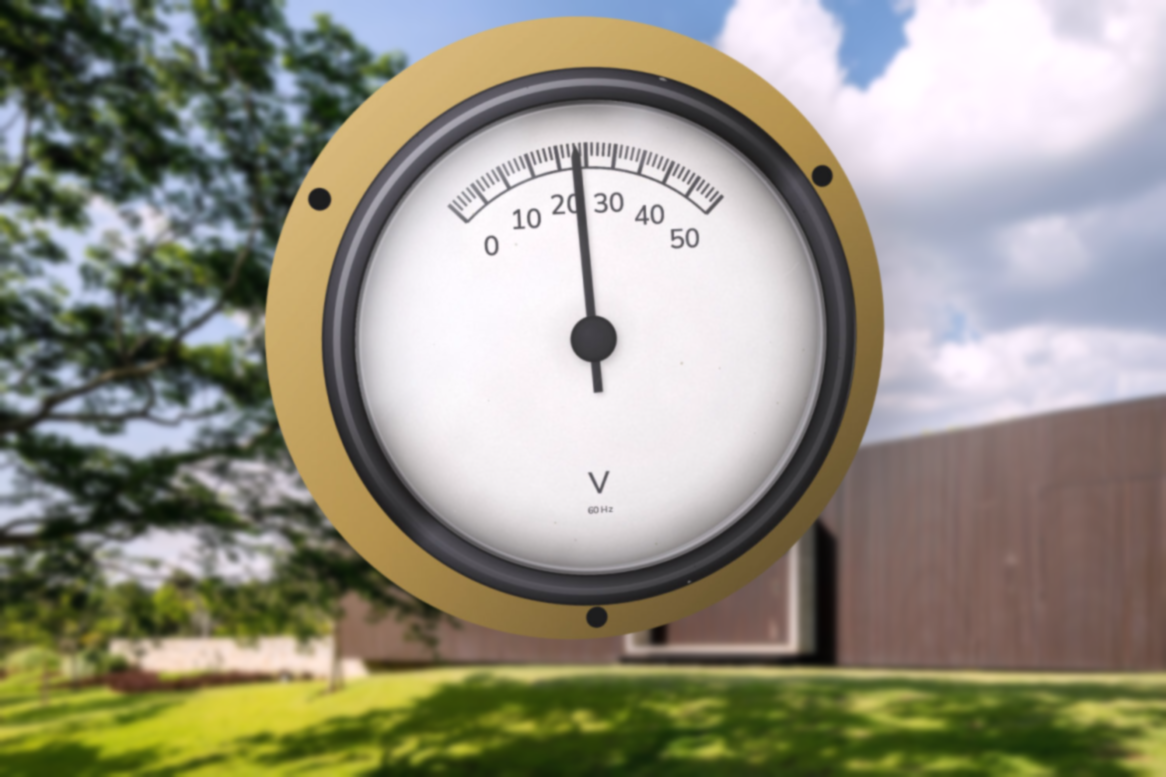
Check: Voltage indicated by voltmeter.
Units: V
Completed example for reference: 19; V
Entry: 23; V
